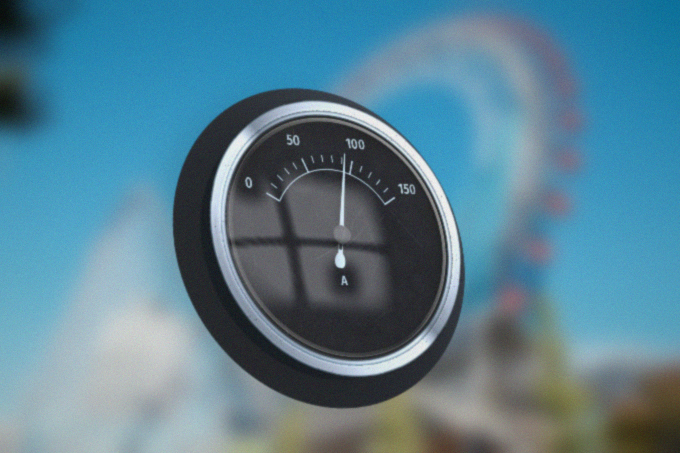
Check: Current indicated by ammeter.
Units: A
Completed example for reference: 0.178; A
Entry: 90; A
